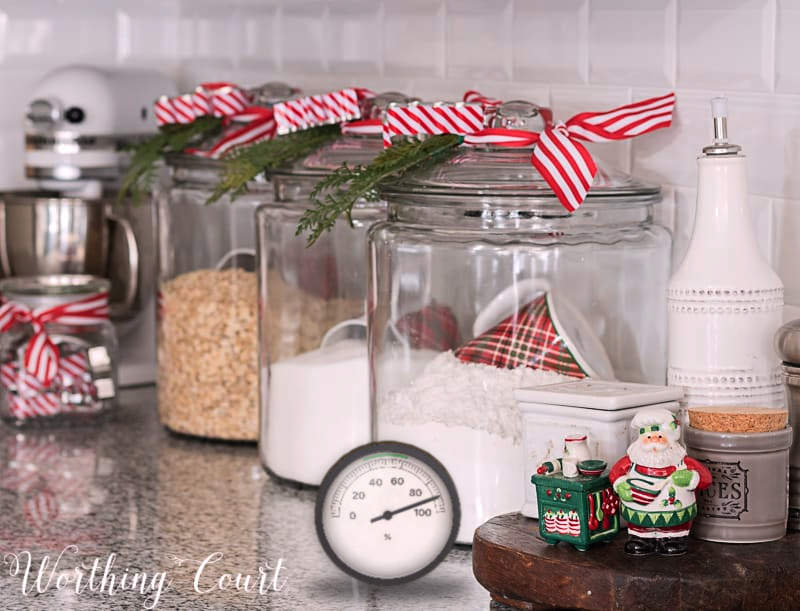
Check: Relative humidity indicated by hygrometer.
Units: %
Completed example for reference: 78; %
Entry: 90; %
